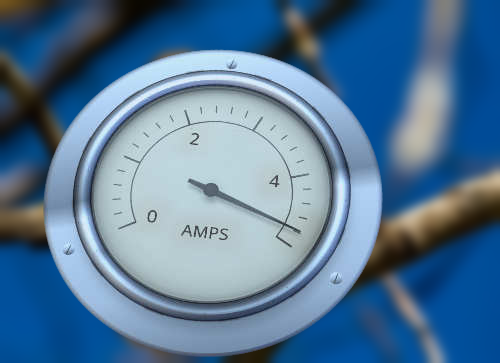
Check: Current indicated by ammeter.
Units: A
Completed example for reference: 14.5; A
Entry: 4.8; A
